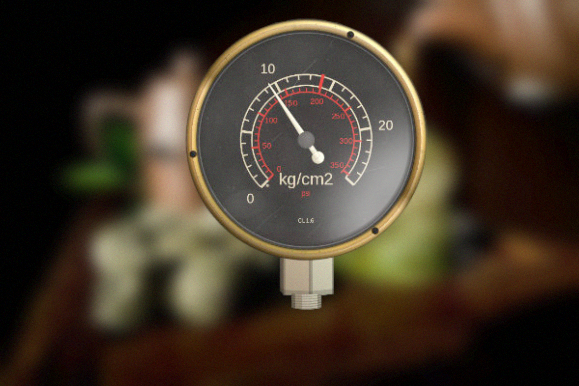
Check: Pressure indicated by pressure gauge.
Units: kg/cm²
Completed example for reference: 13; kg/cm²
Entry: 9.5; kg/cm²
